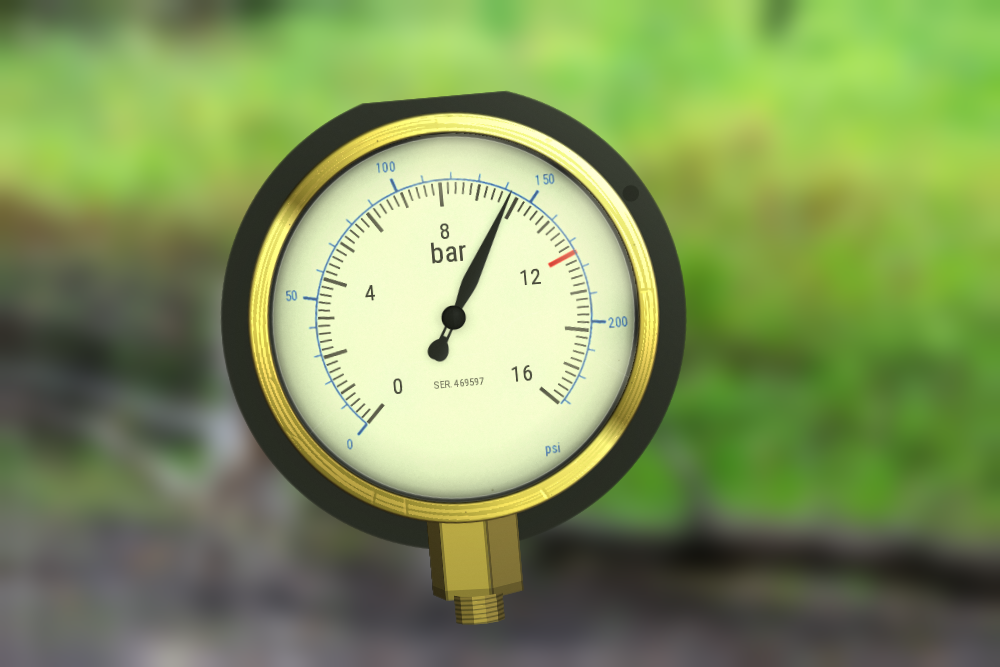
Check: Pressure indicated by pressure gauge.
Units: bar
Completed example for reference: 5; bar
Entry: 9.8; bar
